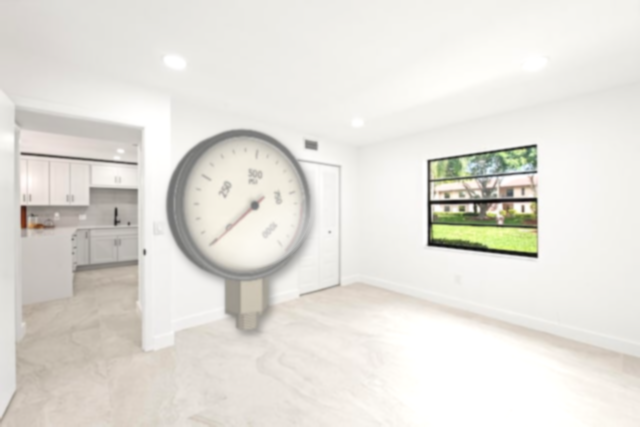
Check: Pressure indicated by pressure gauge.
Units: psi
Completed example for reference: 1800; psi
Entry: 0; psi
